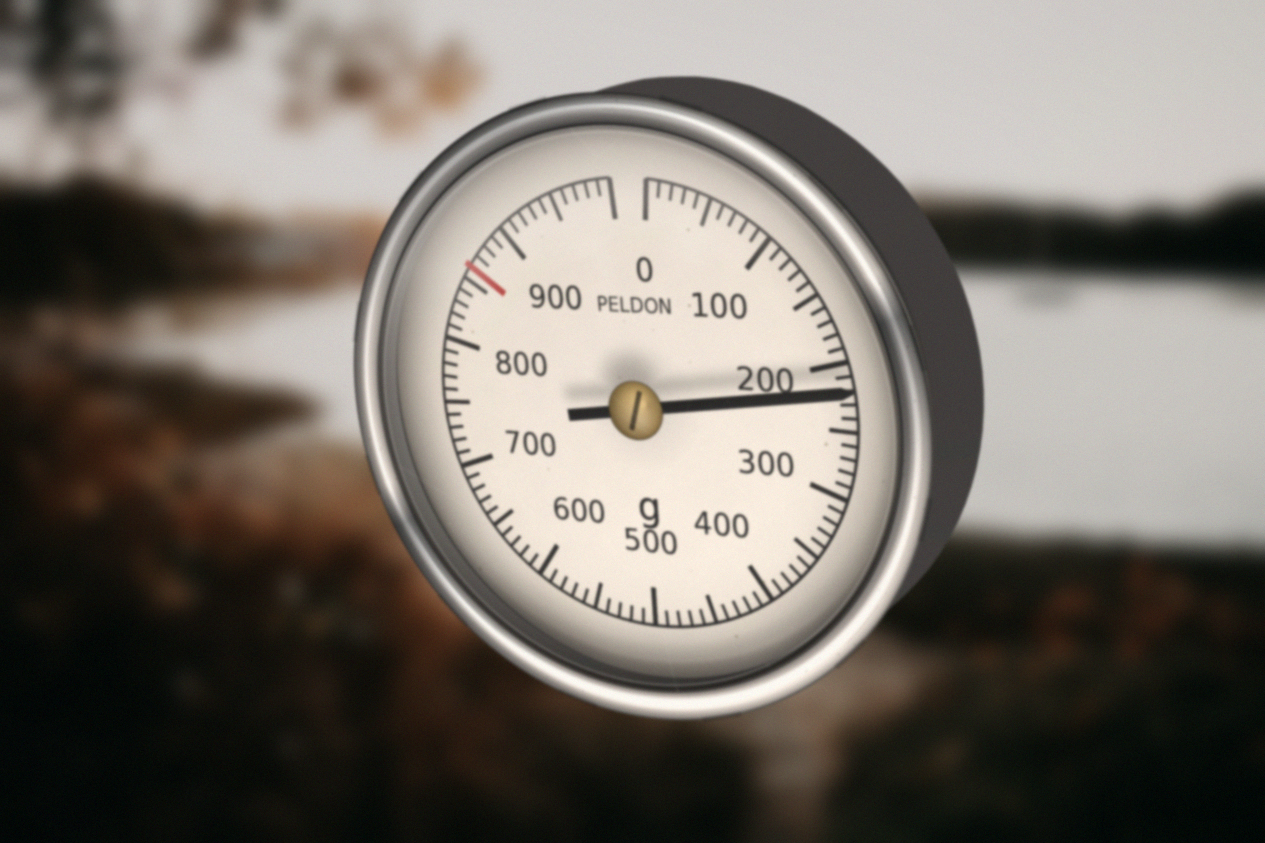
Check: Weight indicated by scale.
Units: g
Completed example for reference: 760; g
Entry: 220; g
